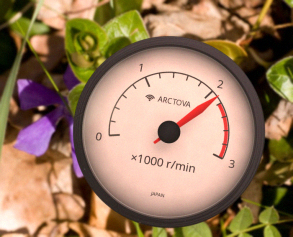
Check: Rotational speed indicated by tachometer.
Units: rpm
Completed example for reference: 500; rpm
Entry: 2100; rpm
